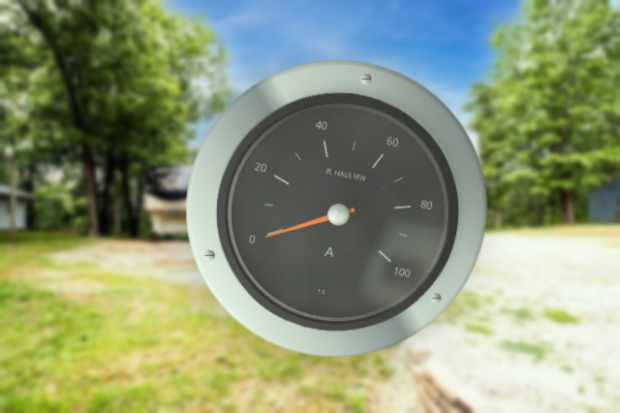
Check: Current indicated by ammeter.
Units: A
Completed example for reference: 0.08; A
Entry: 0; A
